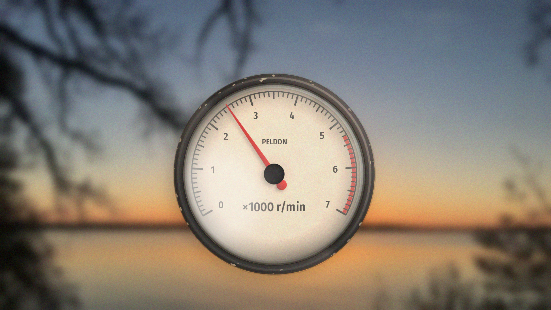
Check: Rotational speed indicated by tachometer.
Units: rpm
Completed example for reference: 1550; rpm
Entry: 2500; rpm
